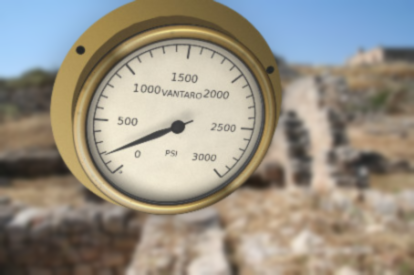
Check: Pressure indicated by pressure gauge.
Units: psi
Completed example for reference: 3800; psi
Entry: 200; psi
